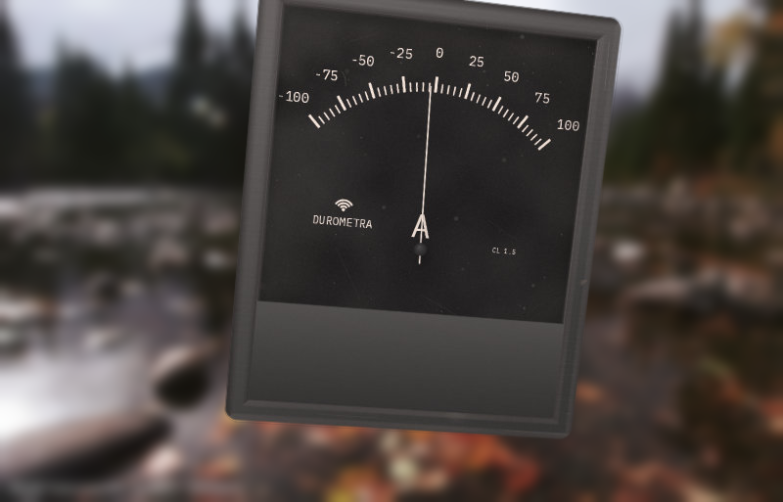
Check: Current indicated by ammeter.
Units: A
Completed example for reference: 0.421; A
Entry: -5; A
